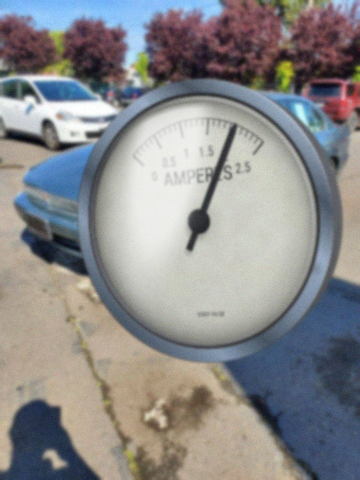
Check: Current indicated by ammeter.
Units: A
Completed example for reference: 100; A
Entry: 2; A
